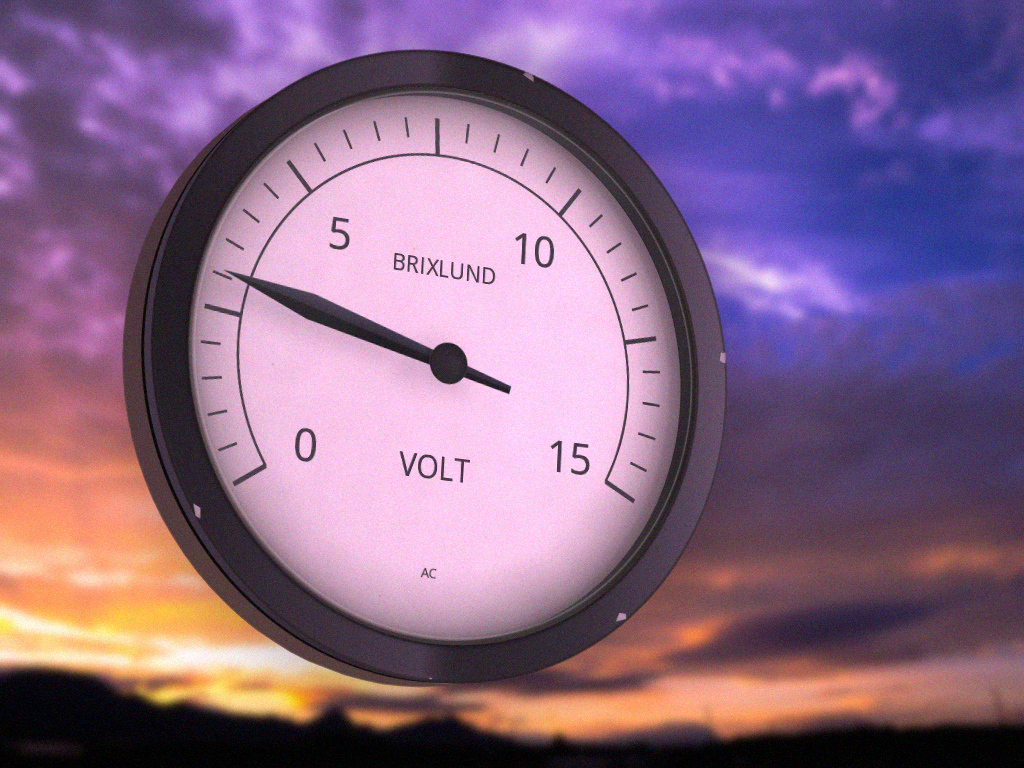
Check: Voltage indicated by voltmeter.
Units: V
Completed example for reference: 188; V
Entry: 3; V
